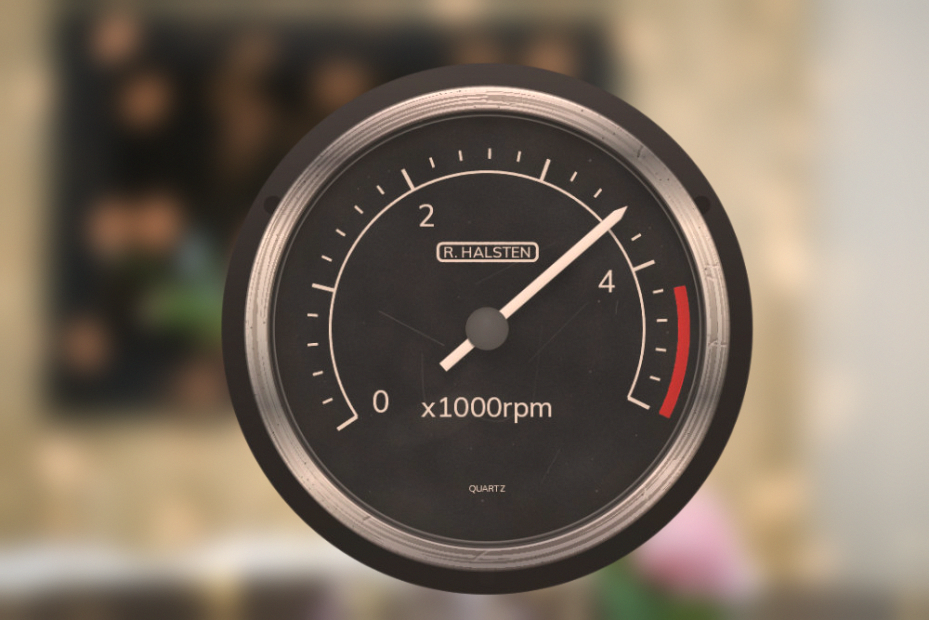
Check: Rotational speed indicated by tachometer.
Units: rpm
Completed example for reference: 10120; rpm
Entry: 3600; rpm
